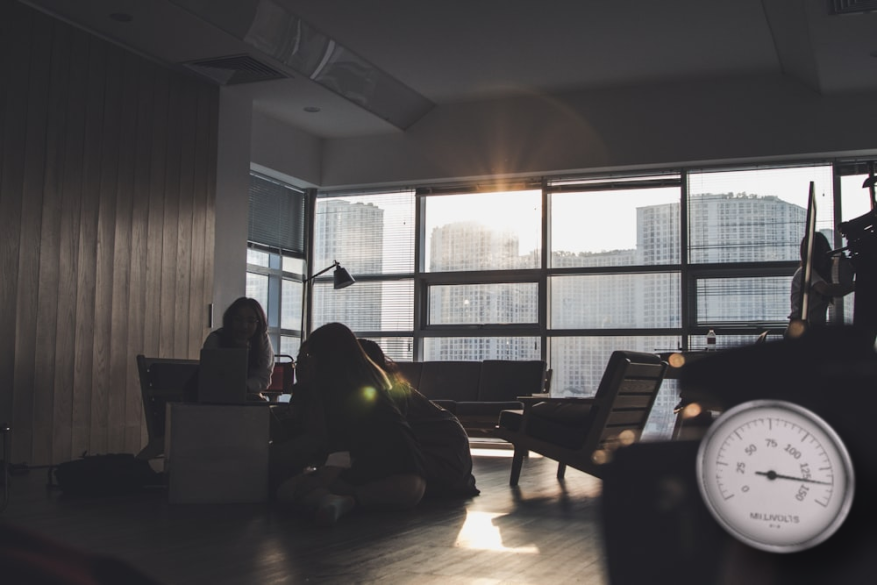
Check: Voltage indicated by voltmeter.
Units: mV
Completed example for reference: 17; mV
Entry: 135; mV
